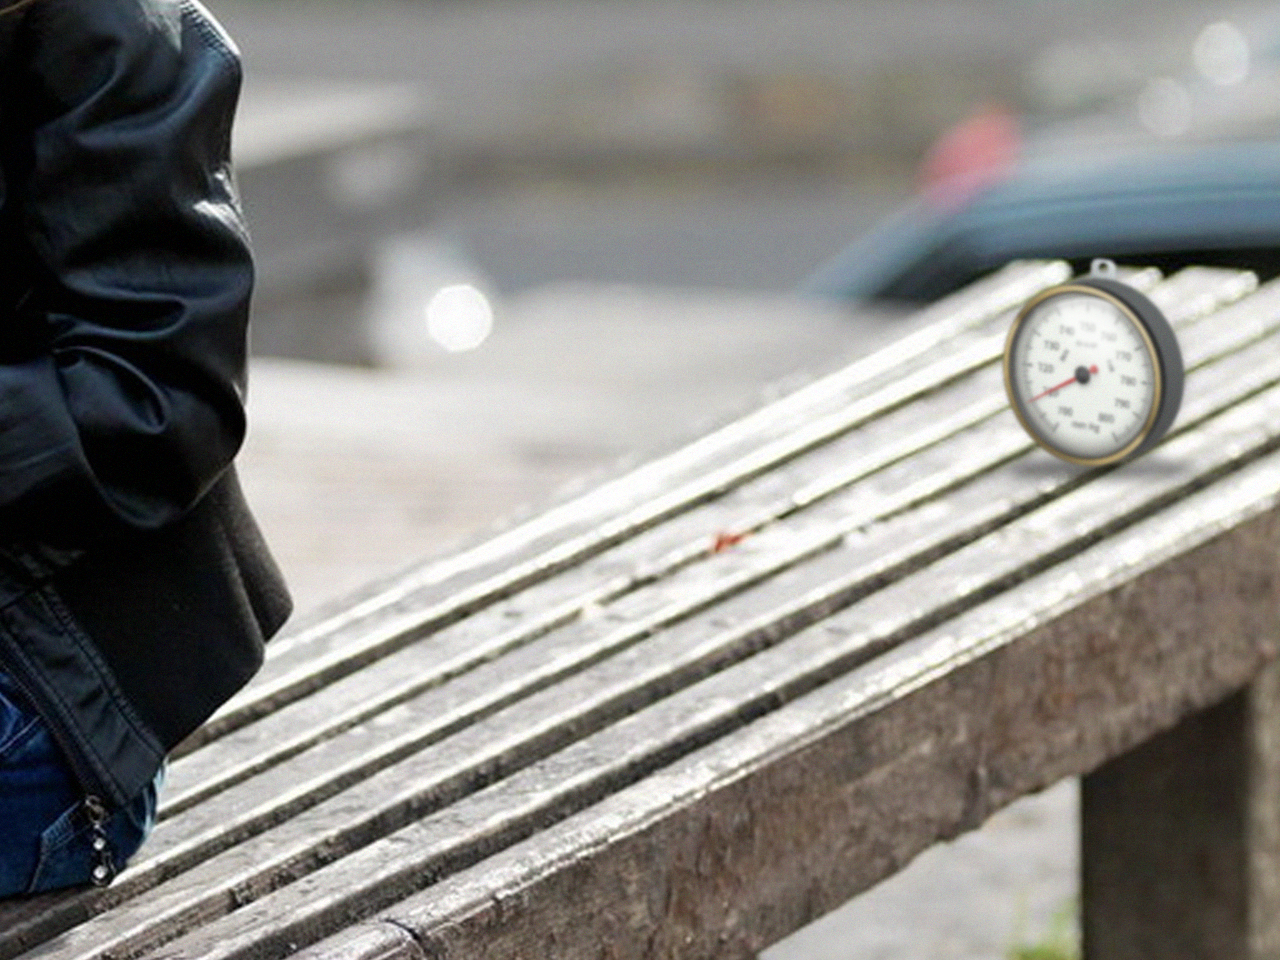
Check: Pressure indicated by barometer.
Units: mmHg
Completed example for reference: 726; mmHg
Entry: 710; mmHg
